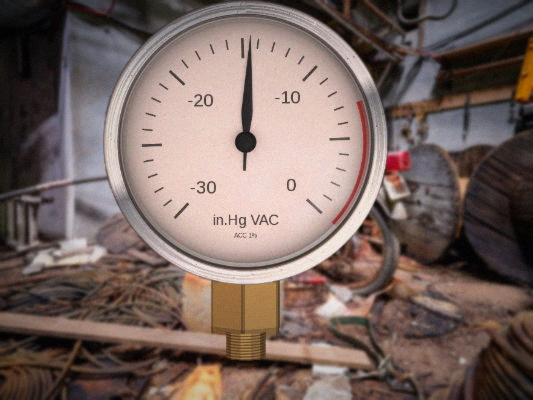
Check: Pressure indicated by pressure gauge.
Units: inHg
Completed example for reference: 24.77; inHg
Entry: -14.5; inHg
